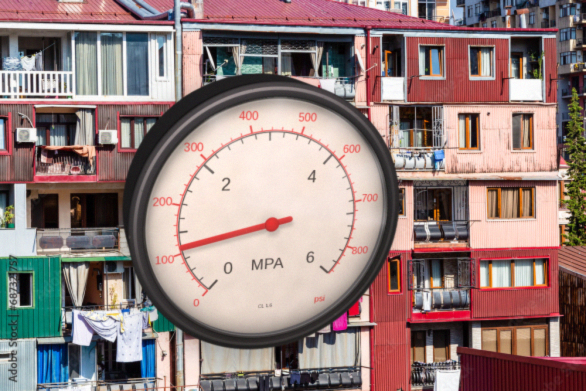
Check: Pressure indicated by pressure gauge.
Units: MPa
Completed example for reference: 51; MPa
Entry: 0.8; MPa
